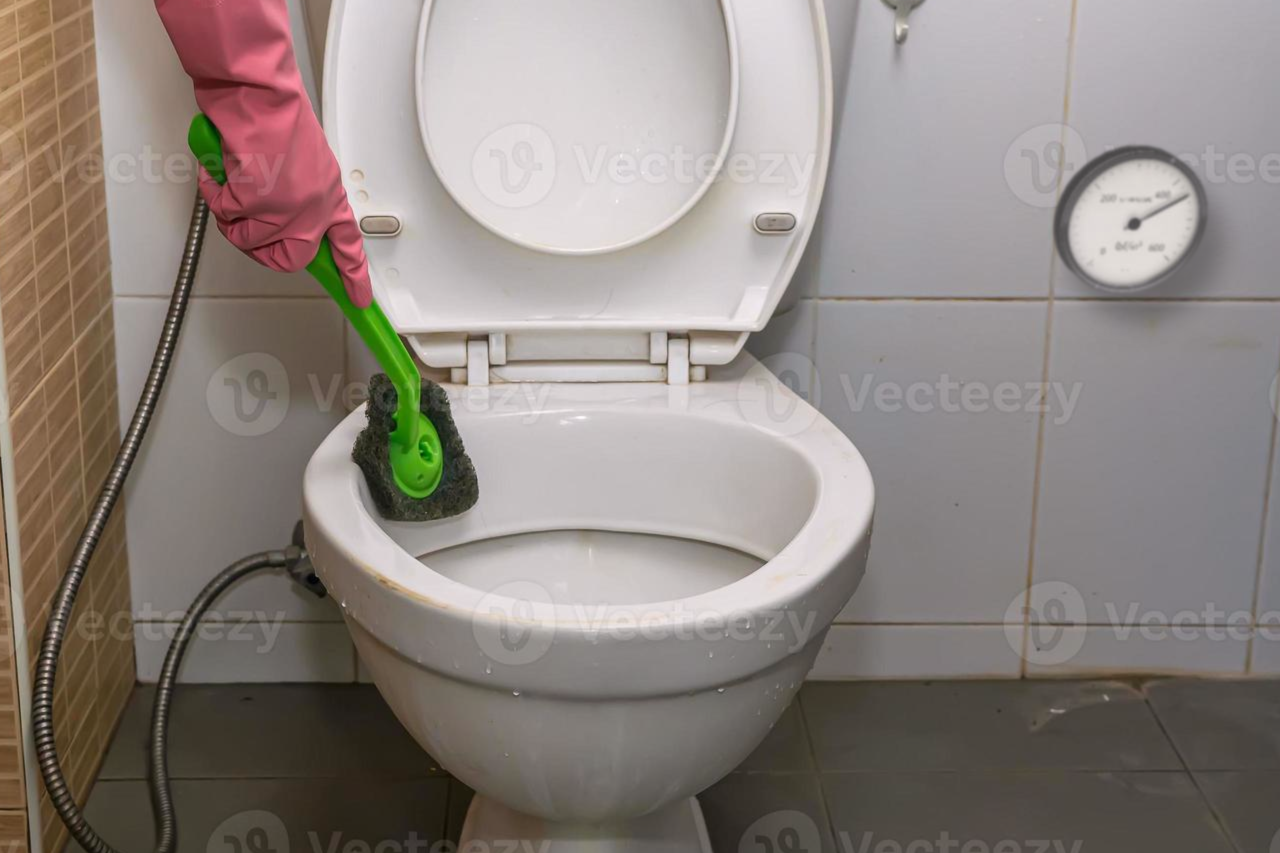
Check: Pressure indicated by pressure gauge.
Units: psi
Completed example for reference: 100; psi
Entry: 440; psi
